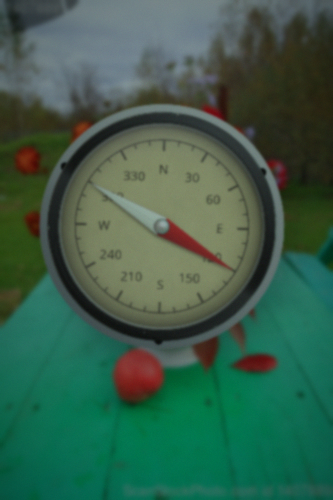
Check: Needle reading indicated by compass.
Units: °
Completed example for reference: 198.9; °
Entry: 120; °
